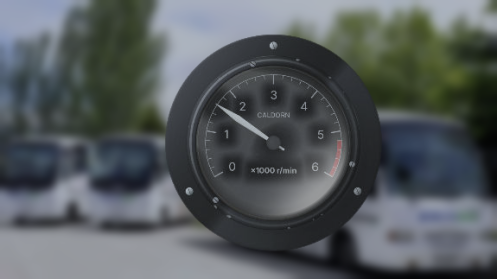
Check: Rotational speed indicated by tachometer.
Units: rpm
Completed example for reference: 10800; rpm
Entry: 1600; rpm
